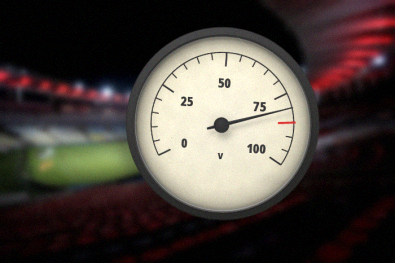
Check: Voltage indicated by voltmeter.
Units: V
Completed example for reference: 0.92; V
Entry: 80; V
